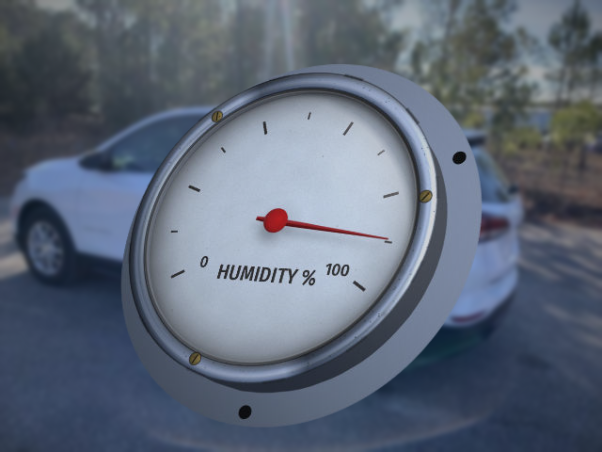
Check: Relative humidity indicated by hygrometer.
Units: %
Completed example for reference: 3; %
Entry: 90; %
